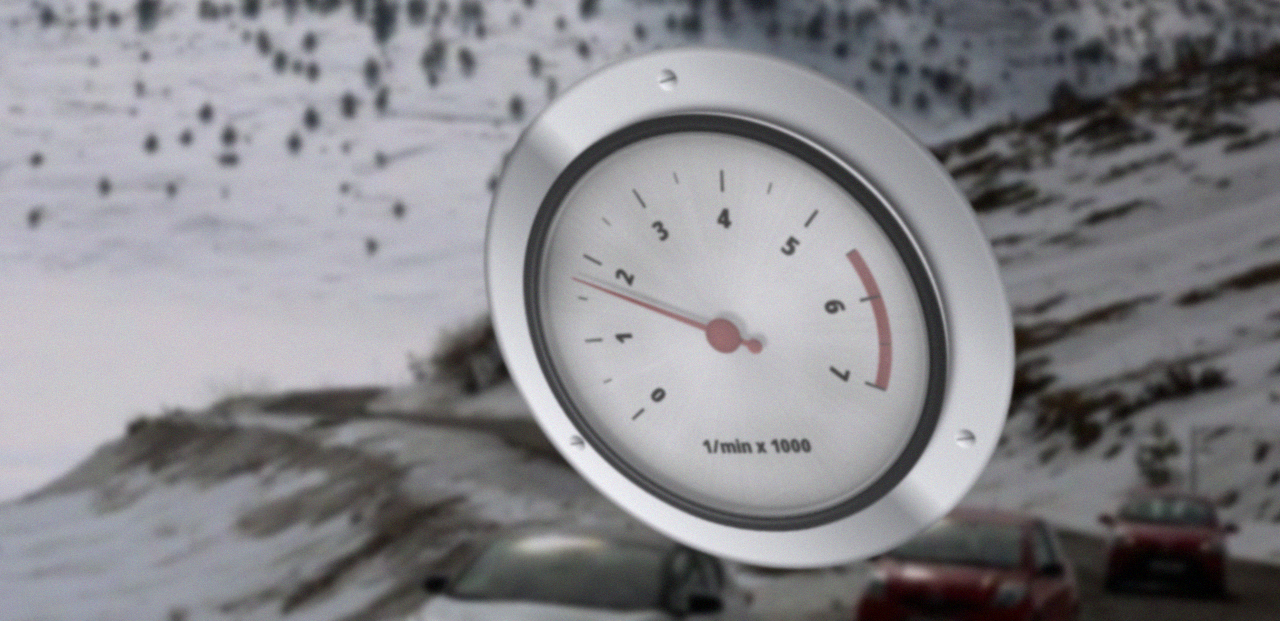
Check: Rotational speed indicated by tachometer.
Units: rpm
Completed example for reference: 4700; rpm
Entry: 1750; rpm
